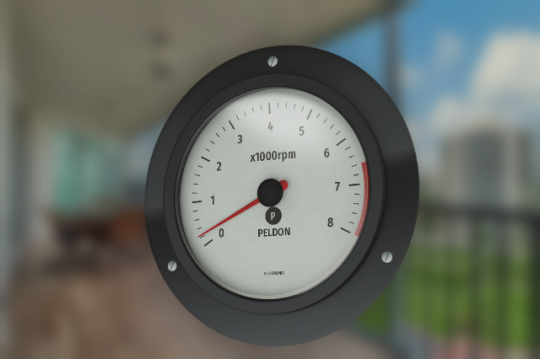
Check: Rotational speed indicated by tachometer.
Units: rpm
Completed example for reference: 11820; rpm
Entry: 200; rpm
